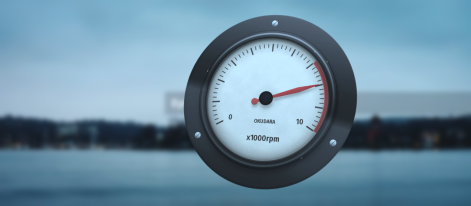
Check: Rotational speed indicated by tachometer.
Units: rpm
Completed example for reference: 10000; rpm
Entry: 8000; rpm
